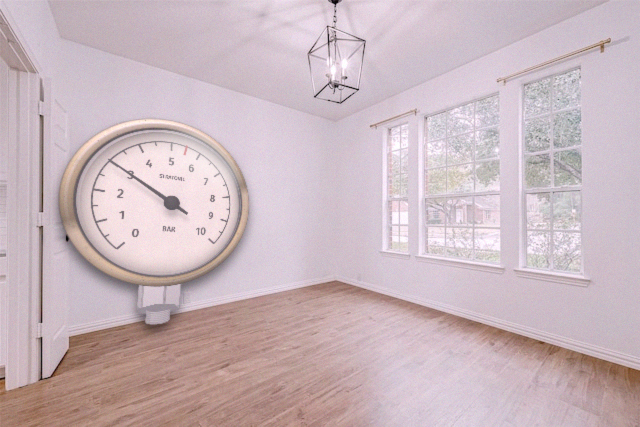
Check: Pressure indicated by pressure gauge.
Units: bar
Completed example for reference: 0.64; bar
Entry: 3; bar
